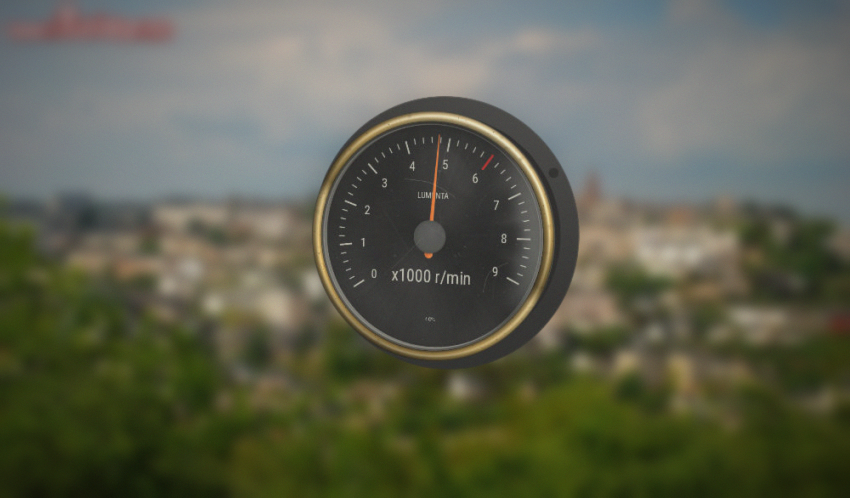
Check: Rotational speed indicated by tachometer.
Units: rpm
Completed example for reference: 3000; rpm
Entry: 4800; rpm
